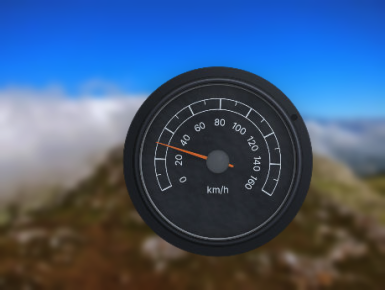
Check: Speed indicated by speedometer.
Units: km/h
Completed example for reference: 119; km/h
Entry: 30; km/h
